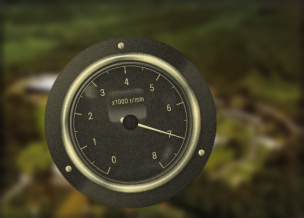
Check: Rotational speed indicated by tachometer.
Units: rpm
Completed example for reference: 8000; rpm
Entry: 7000; rpm
